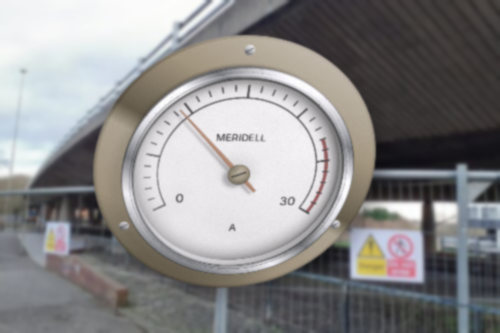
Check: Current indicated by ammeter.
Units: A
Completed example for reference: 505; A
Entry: 9.5; A
